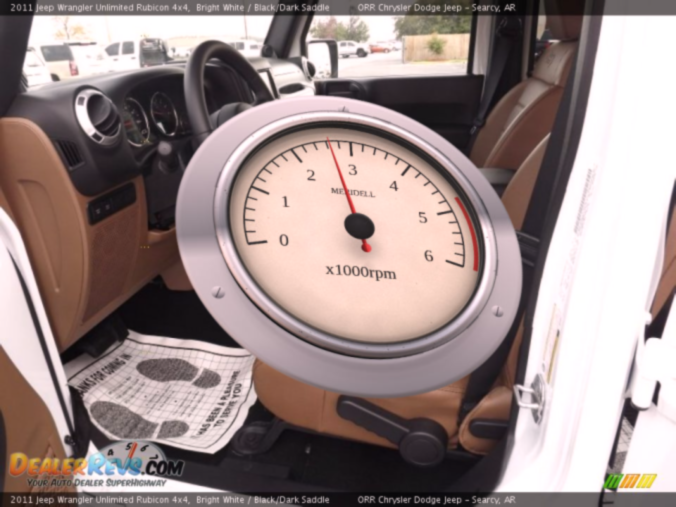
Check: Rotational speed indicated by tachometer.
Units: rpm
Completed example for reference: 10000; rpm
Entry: 2600; rpm
